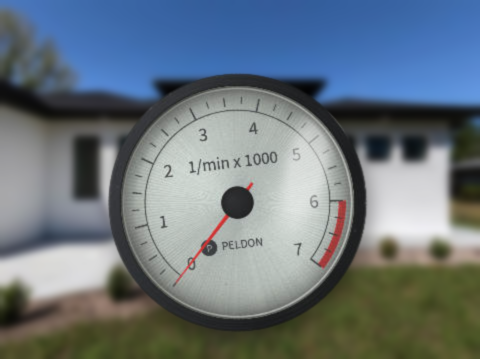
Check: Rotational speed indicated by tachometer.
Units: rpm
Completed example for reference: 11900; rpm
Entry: 0; rpm
